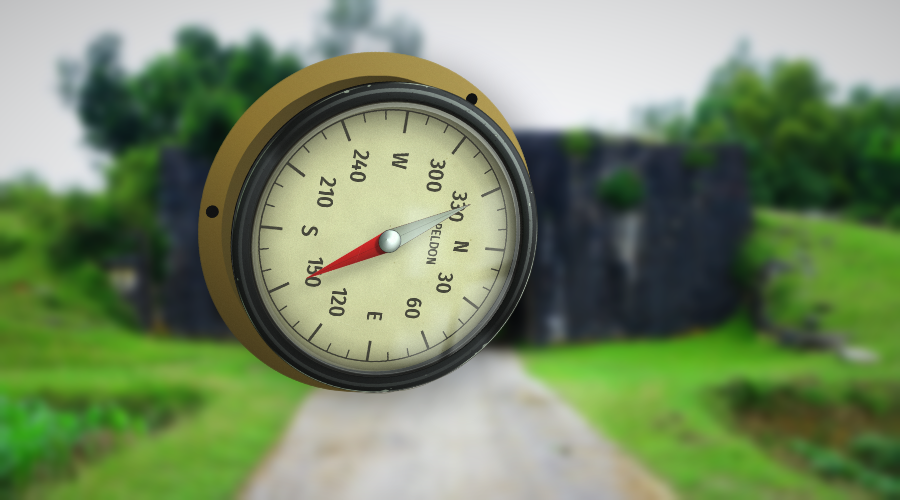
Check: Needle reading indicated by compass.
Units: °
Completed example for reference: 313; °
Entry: 150; °
